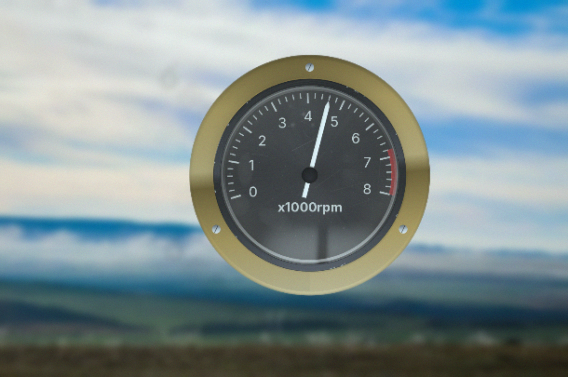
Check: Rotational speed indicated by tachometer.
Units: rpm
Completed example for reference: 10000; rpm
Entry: 4600; rpm
